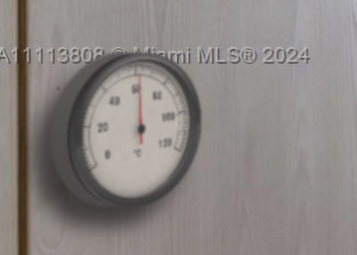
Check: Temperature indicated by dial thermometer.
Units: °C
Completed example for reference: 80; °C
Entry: 60; °C
